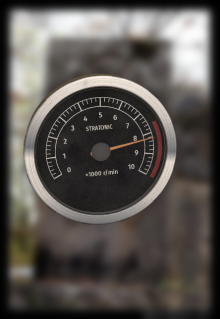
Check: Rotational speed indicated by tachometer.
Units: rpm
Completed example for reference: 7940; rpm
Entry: 8200; rpm
